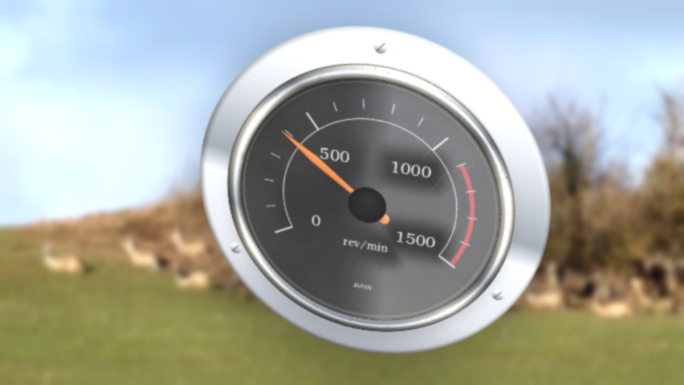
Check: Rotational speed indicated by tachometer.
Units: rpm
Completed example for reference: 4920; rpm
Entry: 400; rpm
